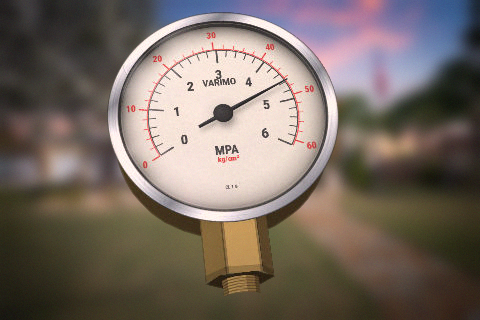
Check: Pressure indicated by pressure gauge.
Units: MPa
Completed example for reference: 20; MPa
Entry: 4.6; MPa
